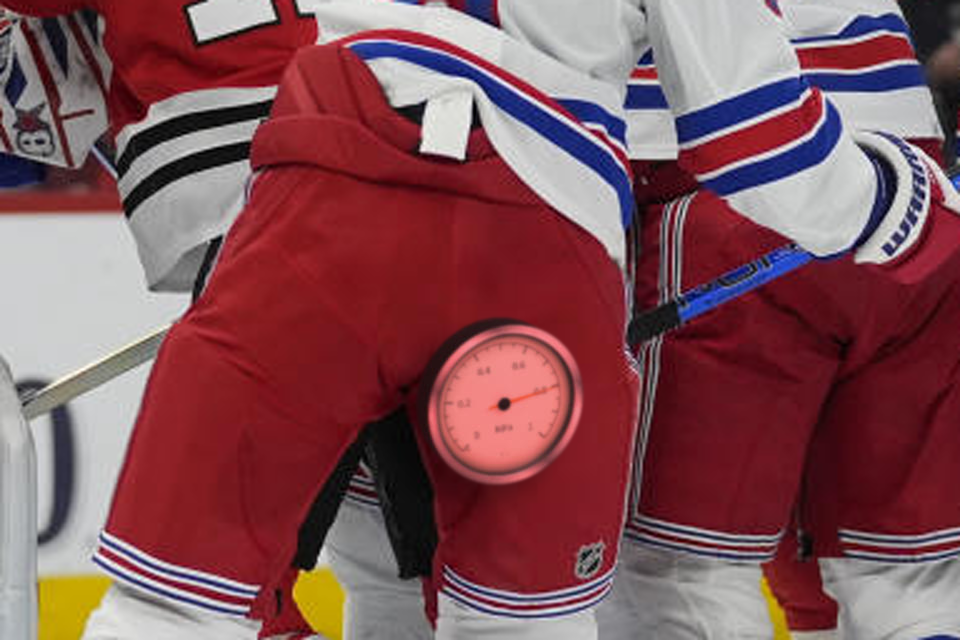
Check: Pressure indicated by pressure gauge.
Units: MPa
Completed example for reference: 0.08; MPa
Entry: 0.8; MPa
